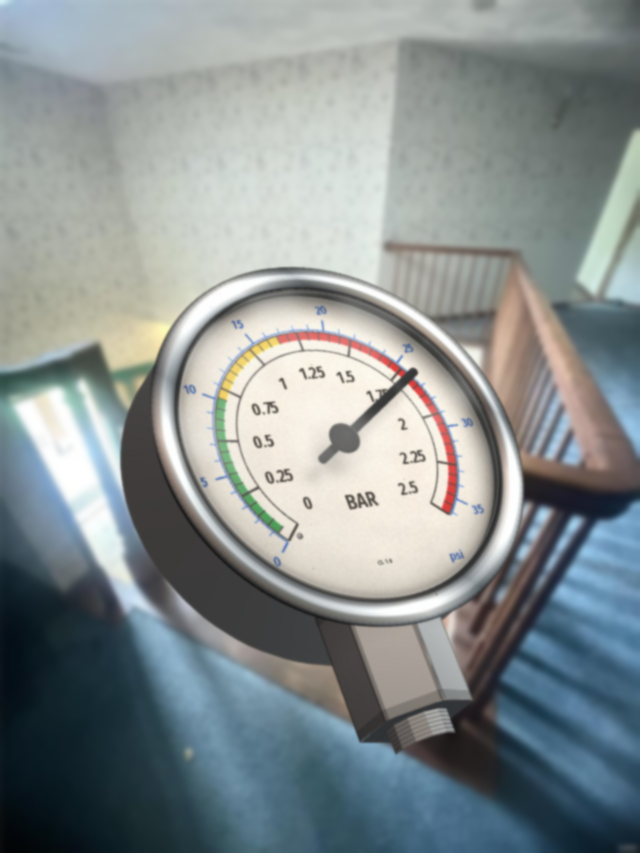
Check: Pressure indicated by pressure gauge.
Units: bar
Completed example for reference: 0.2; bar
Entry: 1.8; bar
